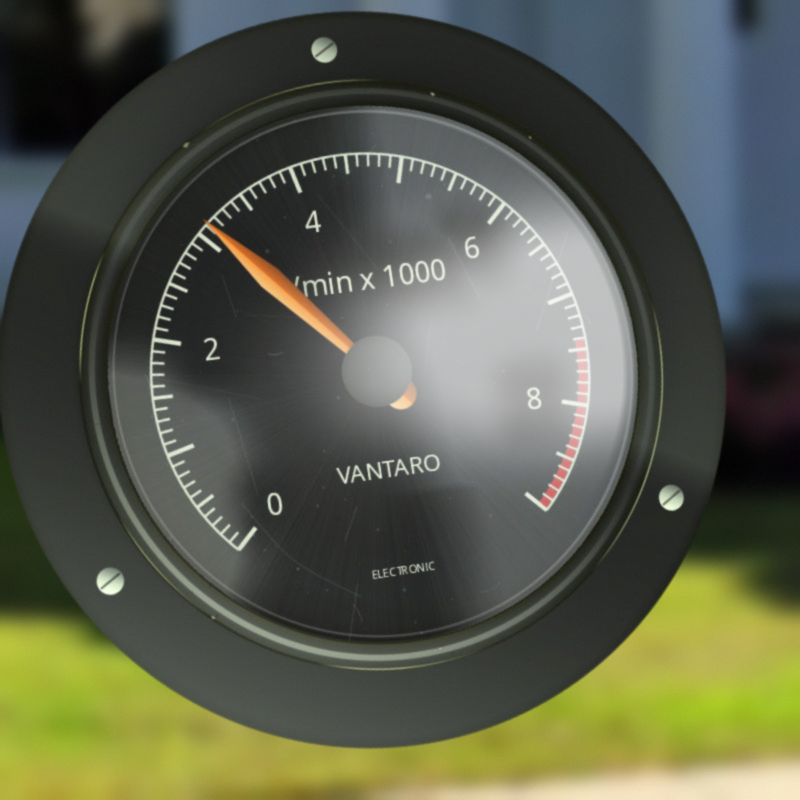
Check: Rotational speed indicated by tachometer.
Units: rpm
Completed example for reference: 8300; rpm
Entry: 3100; rpm
